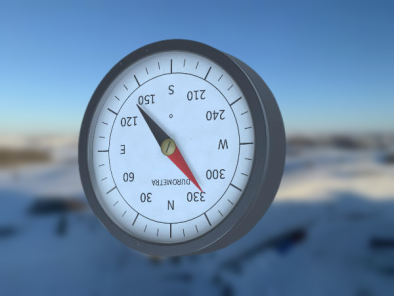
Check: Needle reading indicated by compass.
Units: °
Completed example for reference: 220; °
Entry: 320; °
